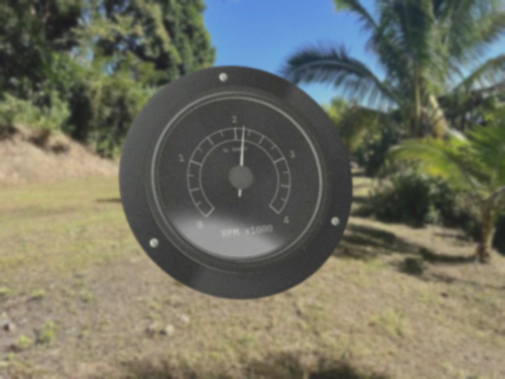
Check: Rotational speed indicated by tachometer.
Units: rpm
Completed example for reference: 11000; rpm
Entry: 2125; rpm
